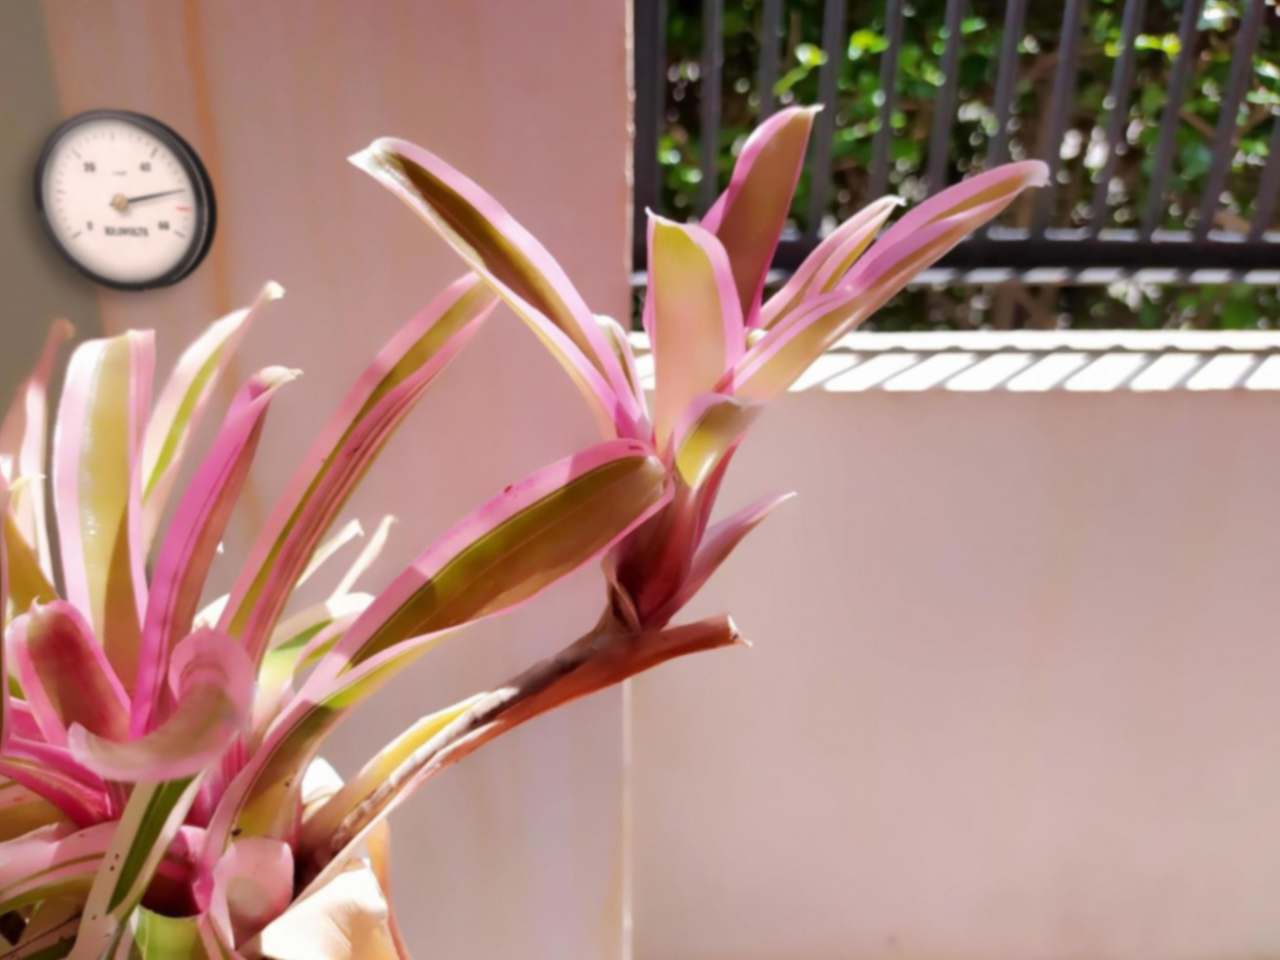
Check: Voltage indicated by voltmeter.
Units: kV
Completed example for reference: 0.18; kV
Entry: 50; kV
